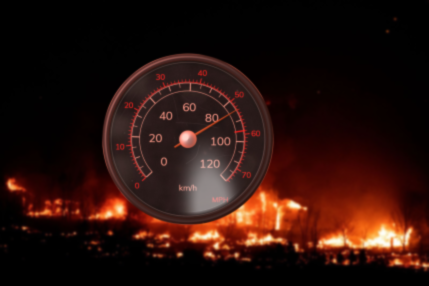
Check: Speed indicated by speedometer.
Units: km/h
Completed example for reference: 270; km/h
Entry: 85; km/h
